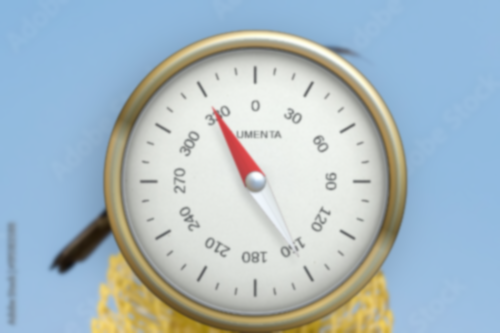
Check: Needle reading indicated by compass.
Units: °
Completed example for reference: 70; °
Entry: 330; °
